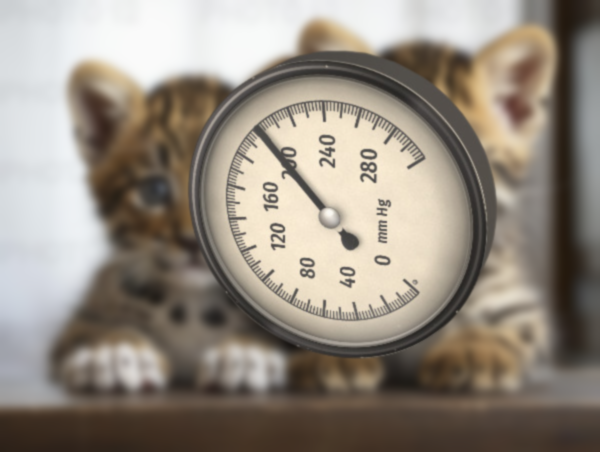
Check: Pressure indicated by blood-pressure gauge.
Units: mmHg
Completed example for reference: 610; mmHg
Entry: 200; mmHg
